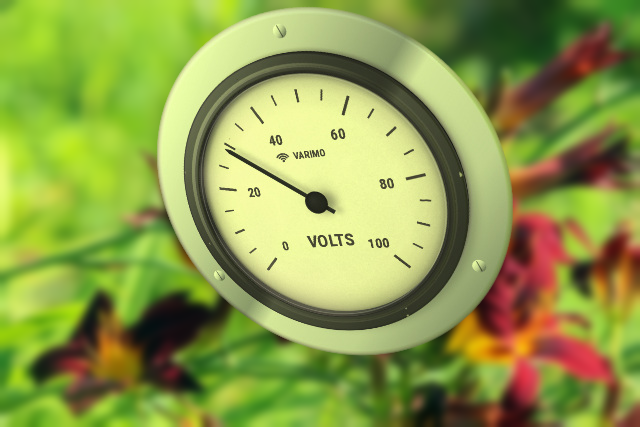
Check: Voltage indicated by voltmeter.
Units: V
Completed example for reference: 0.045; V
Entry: 30; V
